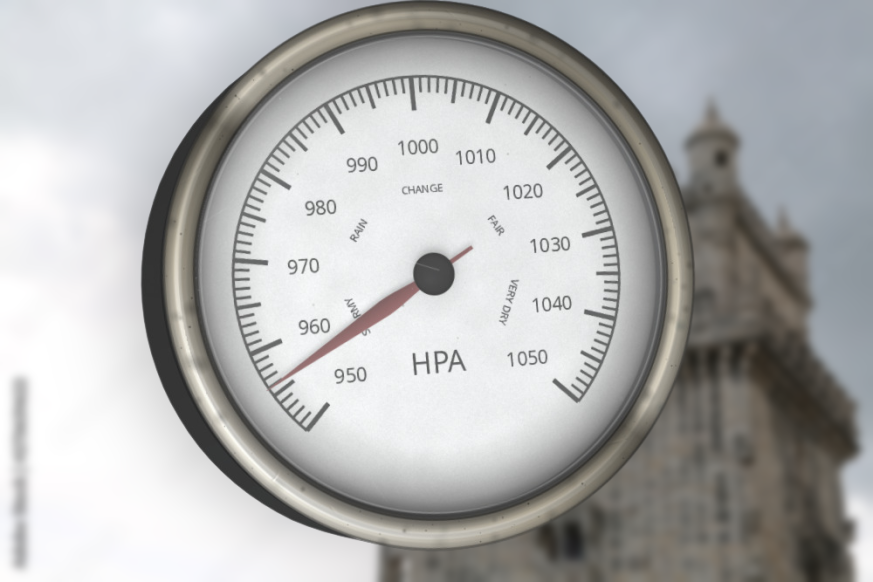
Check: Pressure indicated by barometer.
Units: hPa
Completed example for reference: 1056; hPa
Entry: 956; hPa
